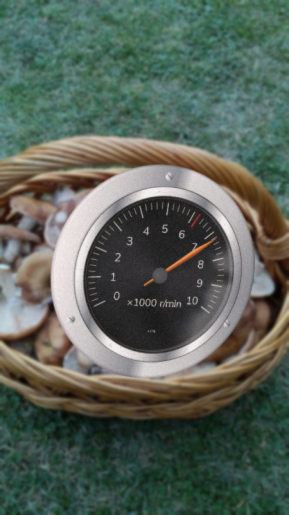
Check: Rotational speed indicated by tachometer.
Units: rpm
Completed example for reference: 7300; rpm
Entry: 7200; rpm
